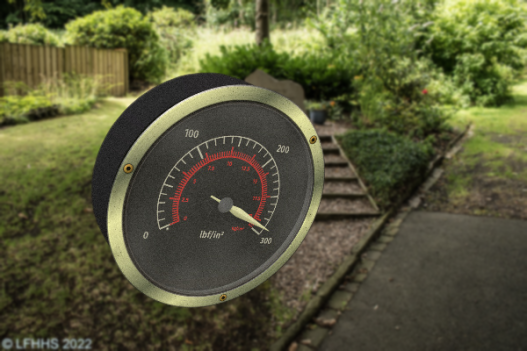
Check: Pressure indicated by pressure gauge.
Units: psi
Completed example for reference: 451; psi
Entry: 290; psi
